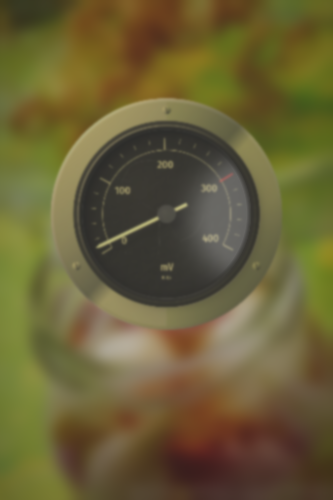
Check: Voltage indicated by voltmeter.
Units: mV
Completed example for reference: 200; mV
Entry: 10; mV
